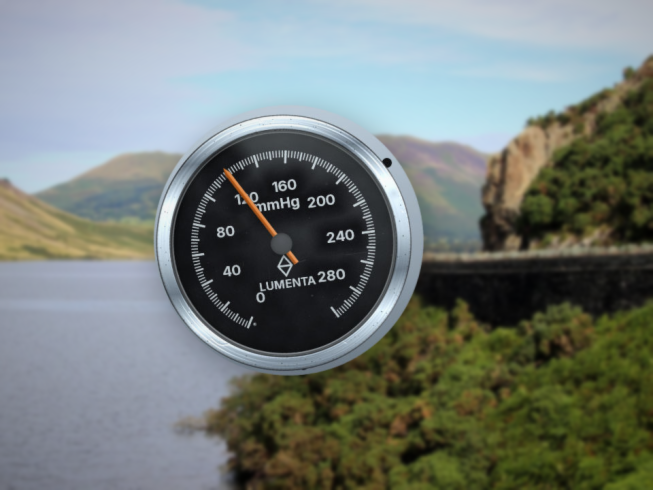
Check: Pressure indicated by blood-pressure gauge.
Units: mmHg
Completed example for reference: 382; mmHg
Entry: 120; mmHg
